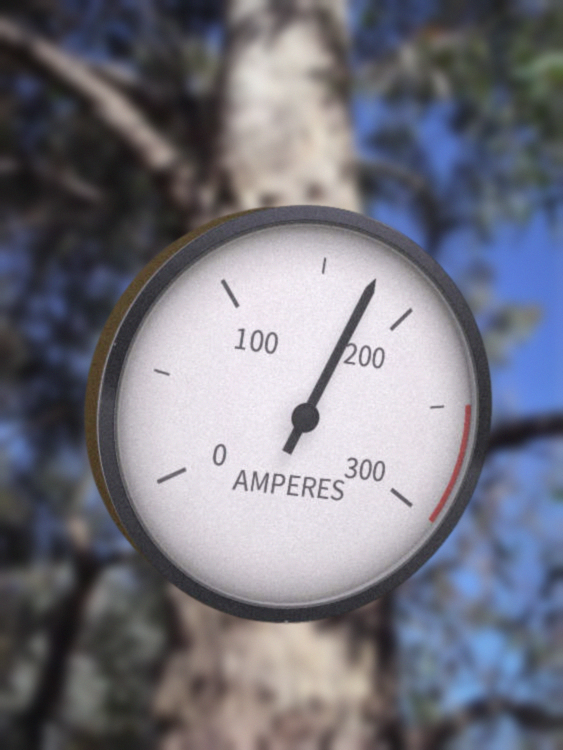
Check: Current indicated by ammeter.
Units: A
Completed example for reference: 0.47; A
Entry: 175; A
